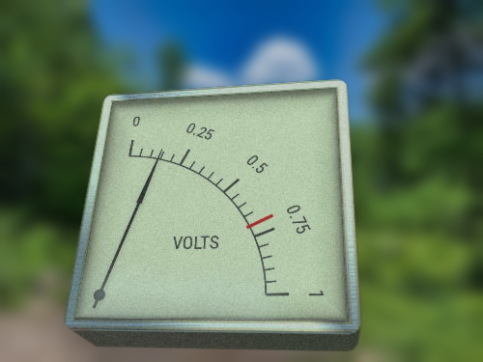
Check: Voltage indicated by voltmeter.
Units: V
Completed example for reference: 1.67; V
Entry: 0.15; V
